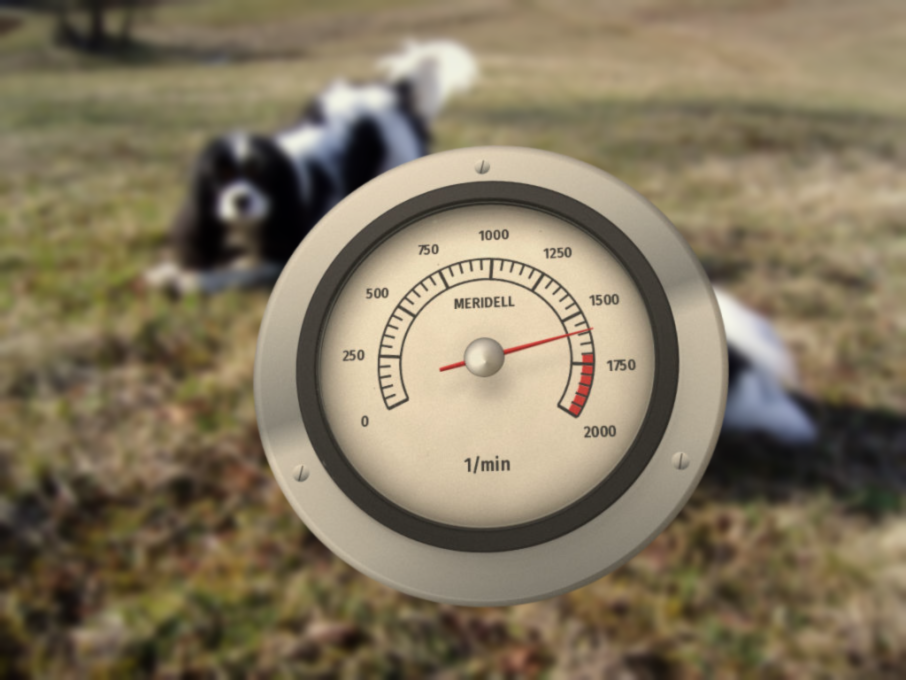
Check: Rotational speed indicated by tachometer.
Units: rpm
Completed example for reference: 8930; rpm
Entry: 1600; rpm
